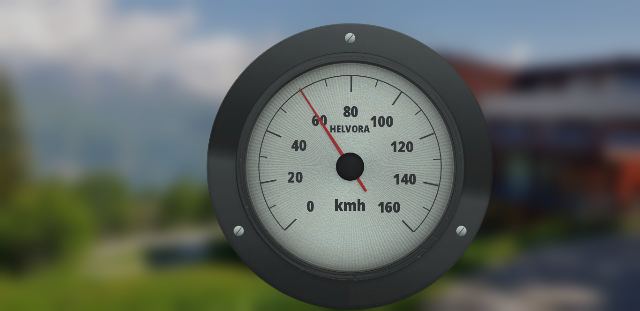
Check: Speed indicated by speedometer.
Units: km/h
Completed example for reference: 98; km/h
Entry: 60; km/h
